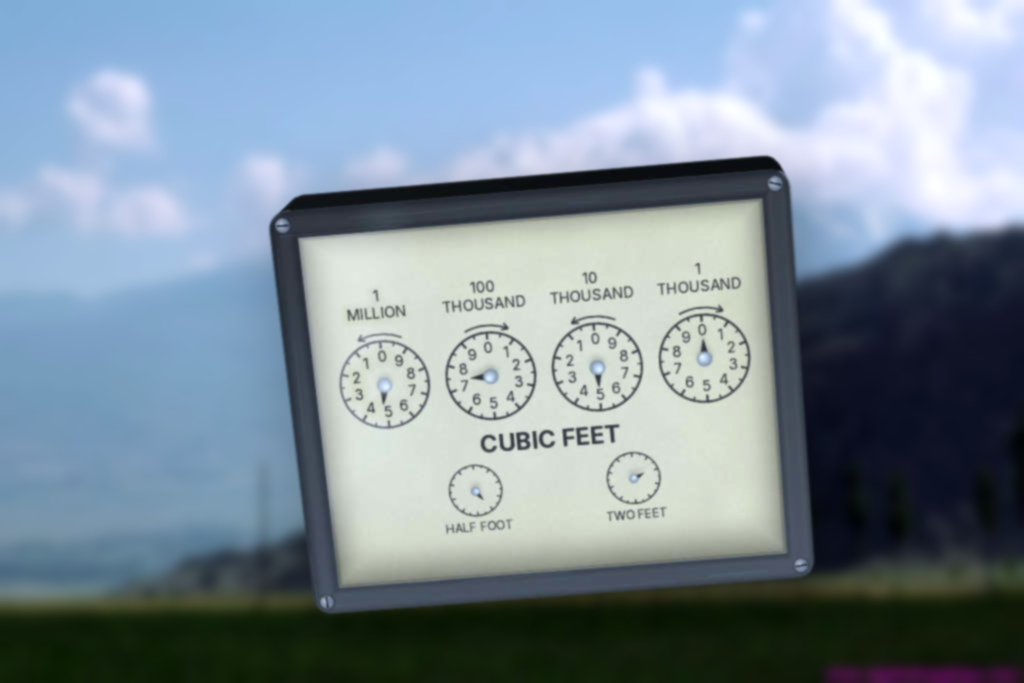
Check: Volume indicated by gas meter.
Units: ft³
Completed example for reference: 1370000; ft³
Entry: 475000; ft³
